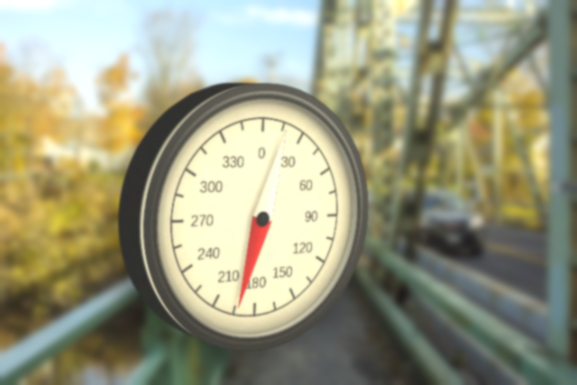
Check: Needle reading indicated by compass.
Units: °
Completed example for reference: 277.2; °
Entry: 195; °
